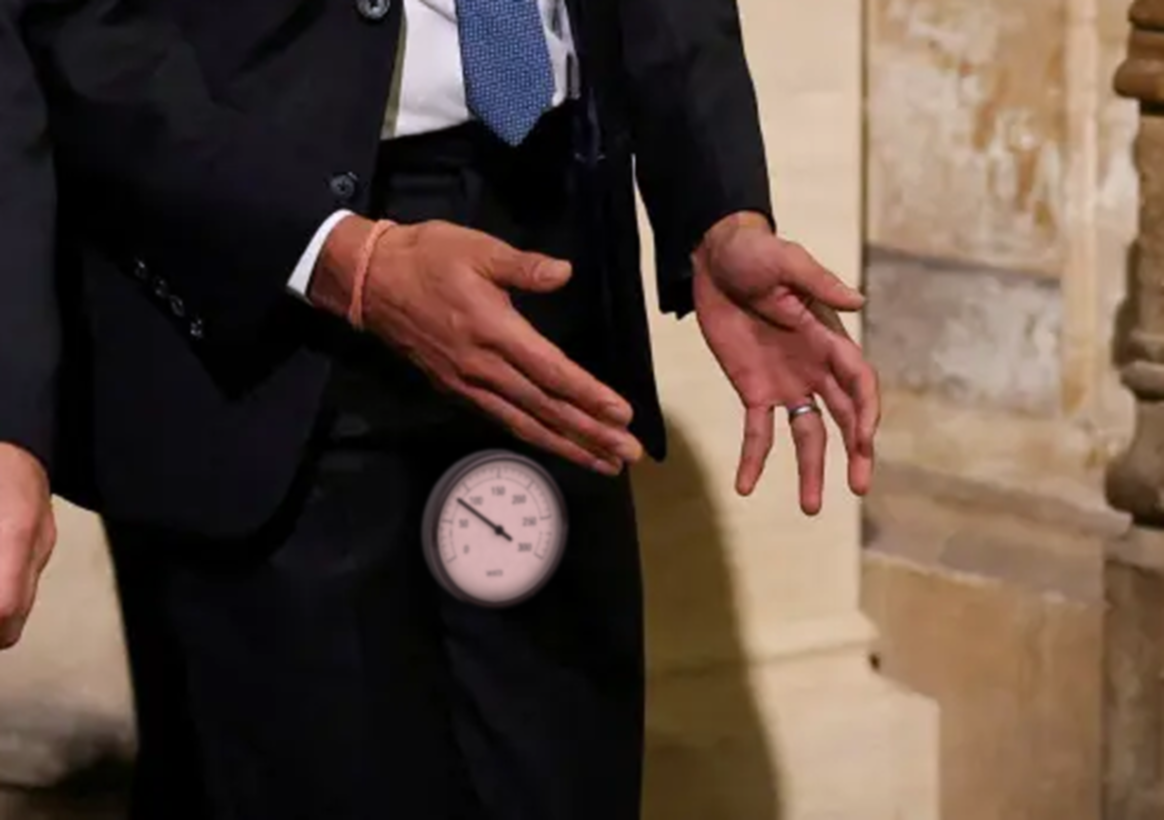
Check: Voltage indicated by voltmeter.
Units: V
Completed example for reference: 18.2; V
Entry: 80; V
